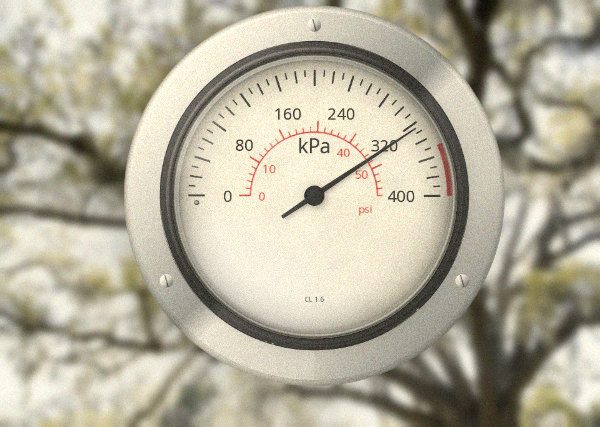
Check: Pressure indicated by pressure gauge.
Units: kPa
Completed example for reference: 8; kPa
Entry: 325; kPa
